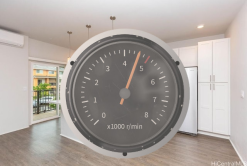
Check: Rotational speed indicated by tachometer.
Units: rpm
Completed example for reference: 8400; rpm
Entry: 4600; rpm
